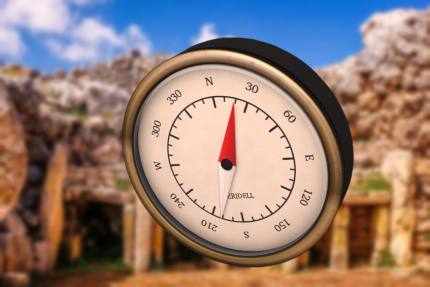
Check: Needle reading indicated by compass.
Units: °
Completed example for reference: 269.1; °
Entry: 20; °
